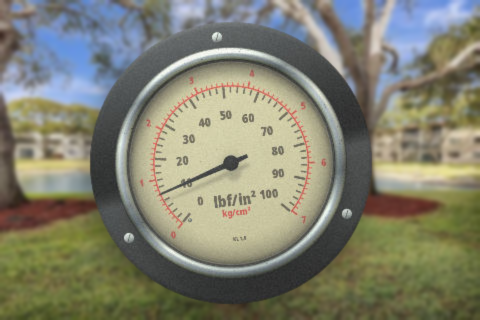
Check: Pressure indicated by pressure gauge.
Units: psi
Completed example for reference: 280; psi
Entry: 10; psi
